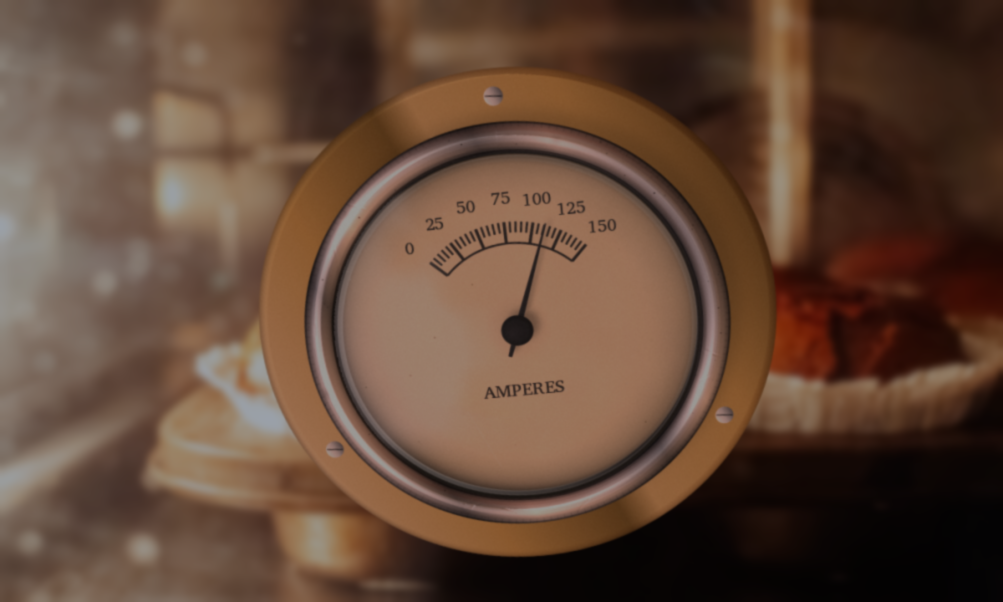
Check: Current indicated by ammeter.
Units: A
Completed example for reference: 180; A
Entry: 110; A
